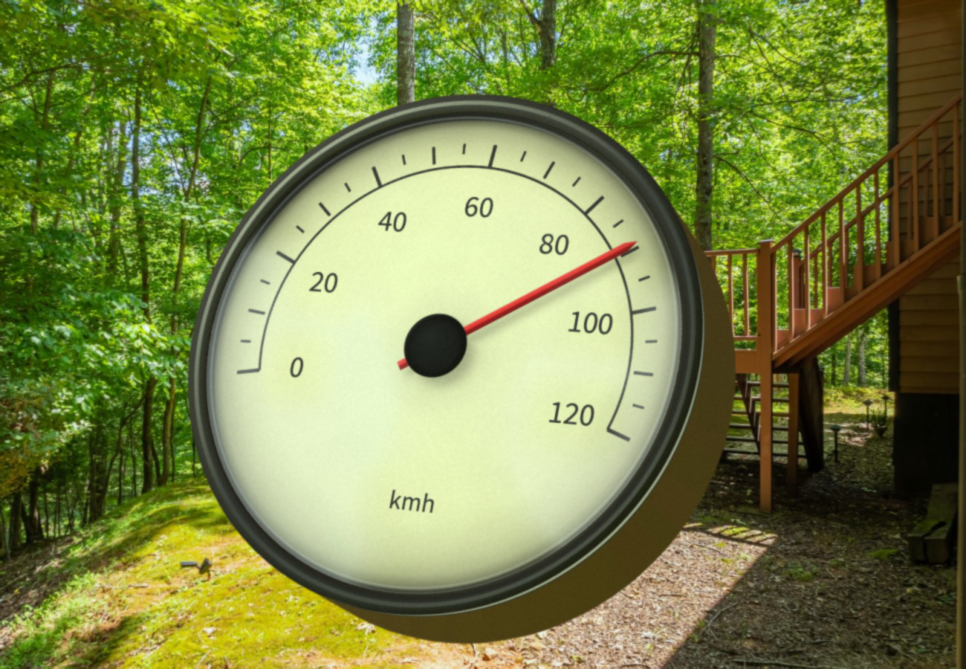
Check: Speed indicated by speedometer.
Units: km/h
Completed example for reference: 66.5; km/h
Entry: 90; km/h
